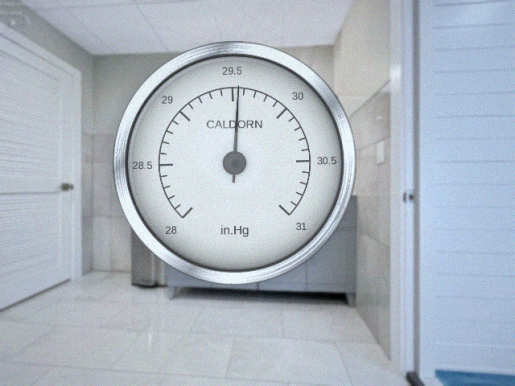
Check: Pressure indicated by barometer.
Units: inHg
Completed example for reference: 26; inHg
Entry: 29.55; inHg
